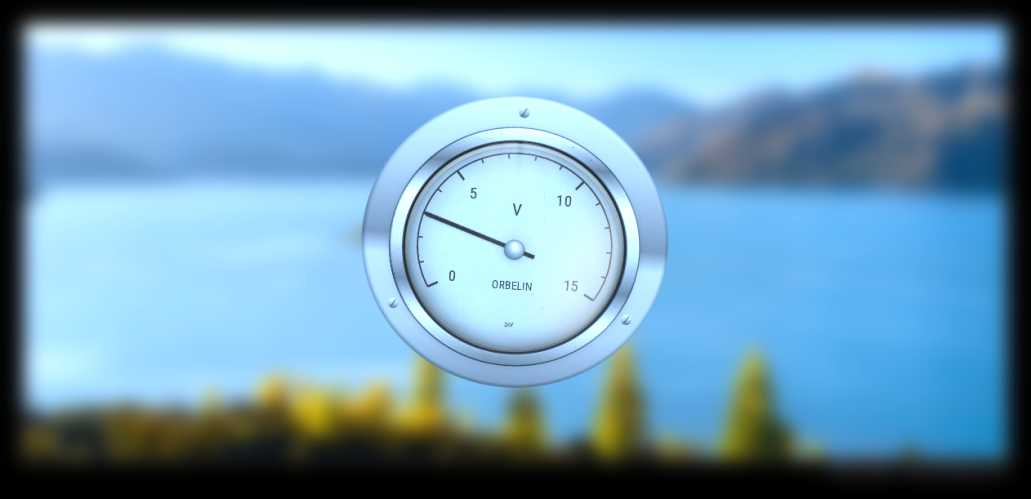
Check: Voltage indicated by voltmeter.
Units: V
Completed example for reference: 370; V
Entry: 3; V
